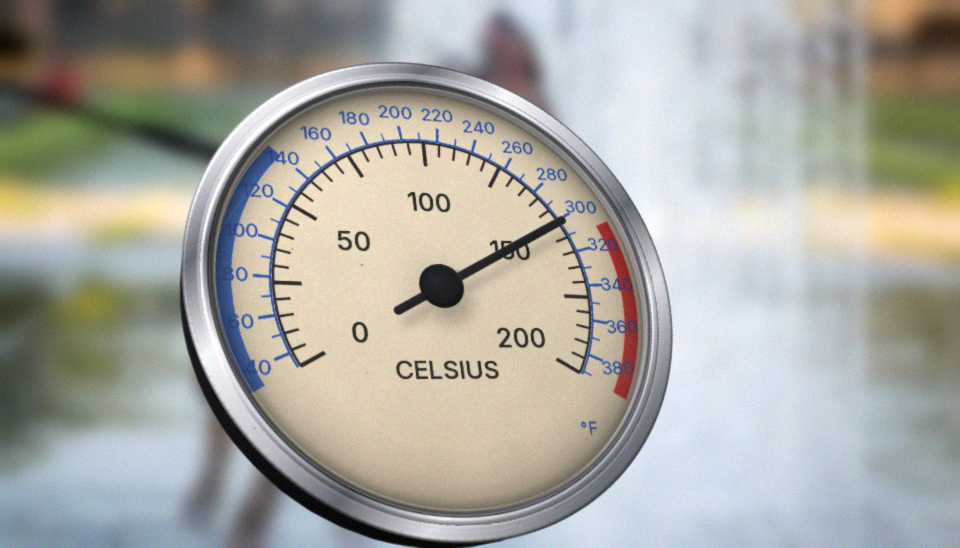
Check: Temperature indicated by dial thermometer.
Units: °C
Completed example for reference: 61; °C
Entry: 150; °C
